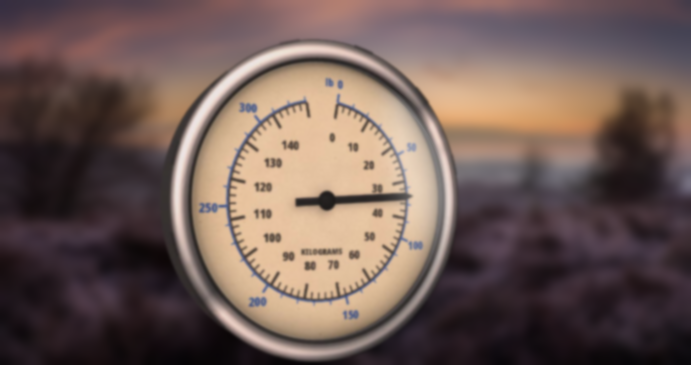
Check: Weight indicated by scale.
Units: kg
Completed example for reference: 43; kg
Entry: 34; kg
